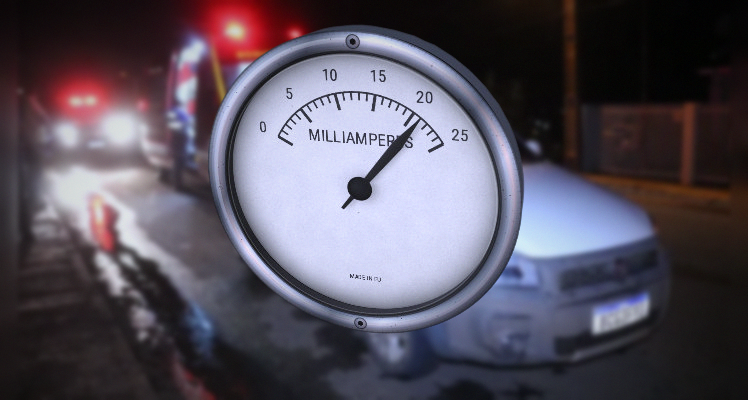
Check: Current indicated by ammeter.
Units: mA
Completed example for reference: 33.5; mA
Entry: 21; mA
